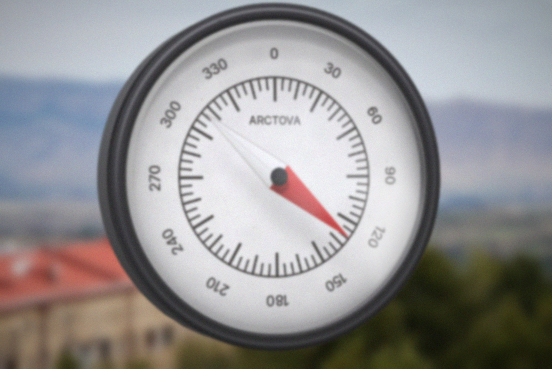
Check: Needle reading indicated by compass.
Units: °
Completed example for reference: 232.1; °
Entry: 130; °
